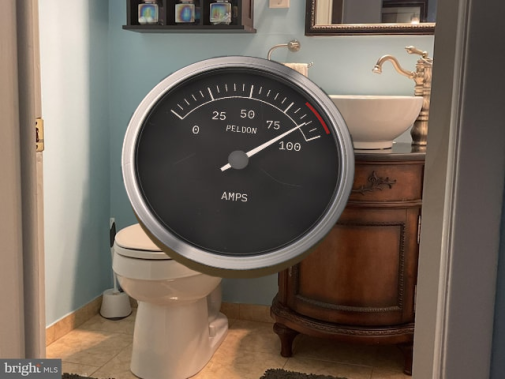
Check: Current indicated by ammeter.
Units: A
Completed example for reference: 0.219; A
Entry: 90; A
